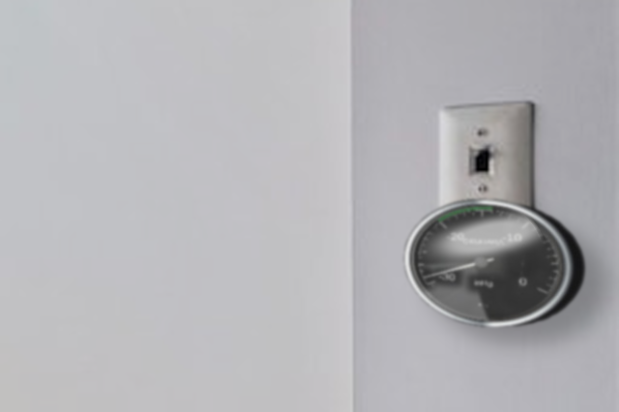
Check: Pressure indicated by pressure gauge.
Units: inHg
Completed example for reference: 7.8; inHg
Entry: -29; inHg
